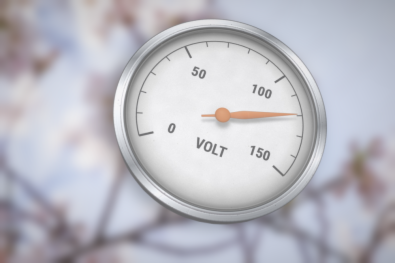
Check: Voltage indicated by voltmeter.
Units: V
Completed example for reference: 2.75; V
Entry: 120; V
